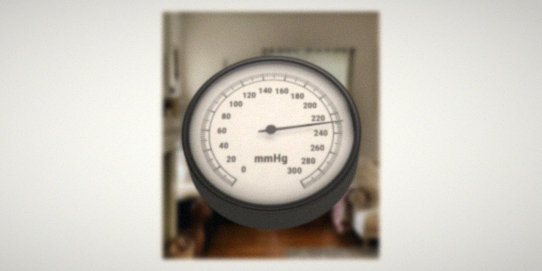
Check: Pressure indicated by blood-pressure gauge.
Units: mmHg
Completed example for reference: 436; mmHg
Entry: 230; mmHg
